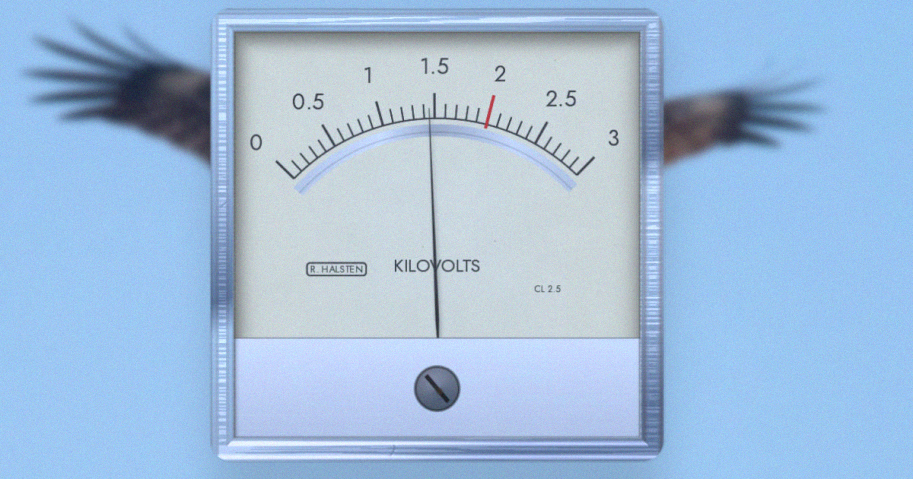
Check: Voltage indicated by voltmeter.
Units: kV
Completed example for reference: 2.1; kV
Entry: 1.45; kV
